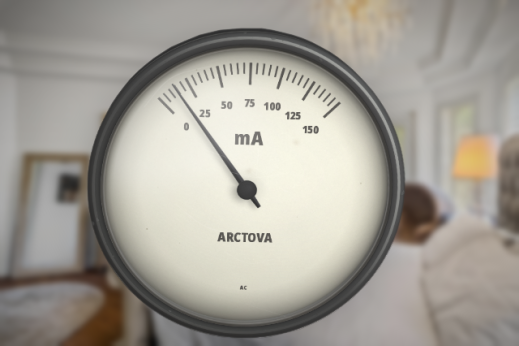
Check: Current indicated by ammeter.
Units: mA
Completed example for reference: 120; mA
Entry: 15; mA
